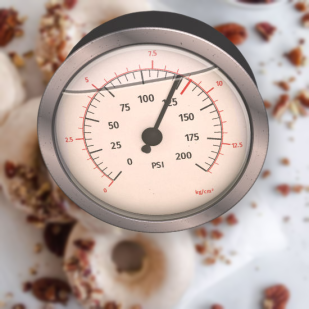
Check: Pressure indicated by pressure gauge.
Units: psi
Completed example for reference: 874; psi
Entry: 122.5; psi
